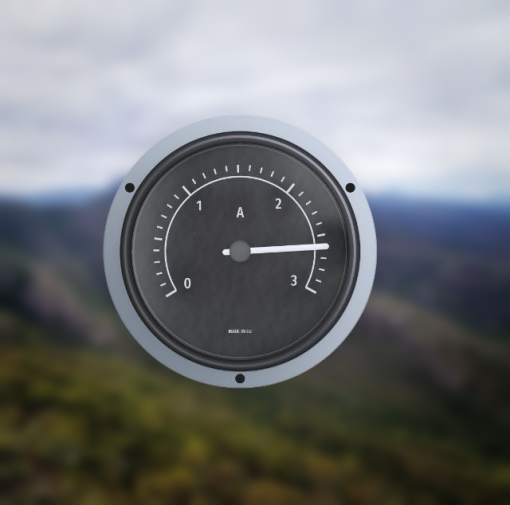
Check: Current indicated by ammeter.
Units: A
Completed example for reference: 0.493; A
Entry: 2.6; A
